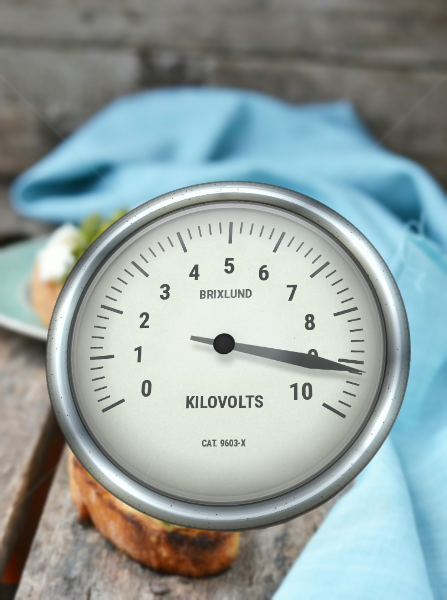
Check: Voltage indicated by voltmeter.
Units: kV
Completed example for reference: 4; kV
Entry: 9.2; kV
